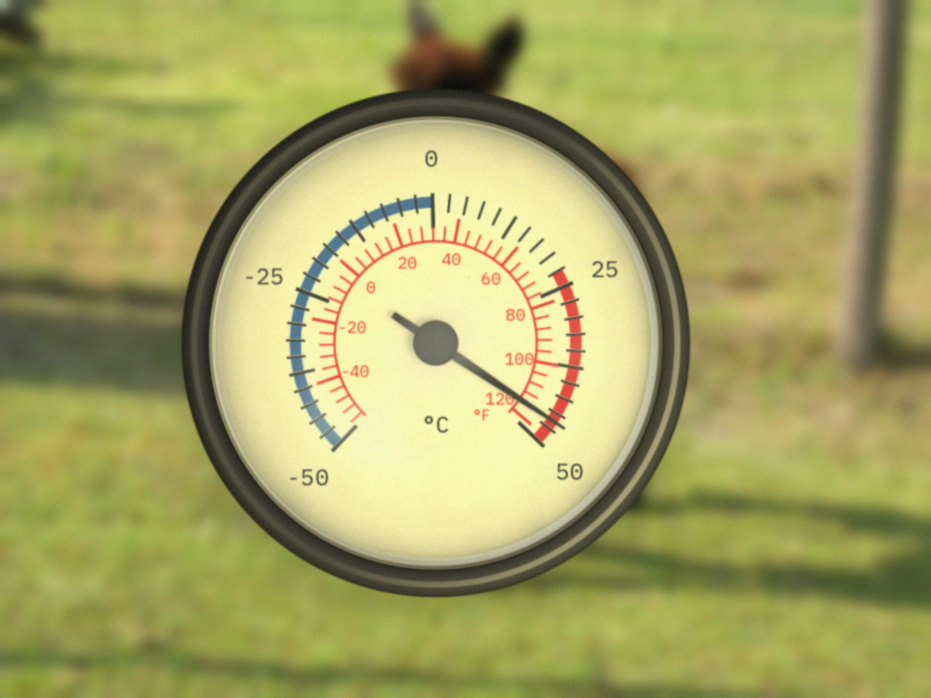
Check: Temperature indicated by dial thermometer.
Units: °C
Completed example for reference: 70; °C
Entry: 46.25; °C
